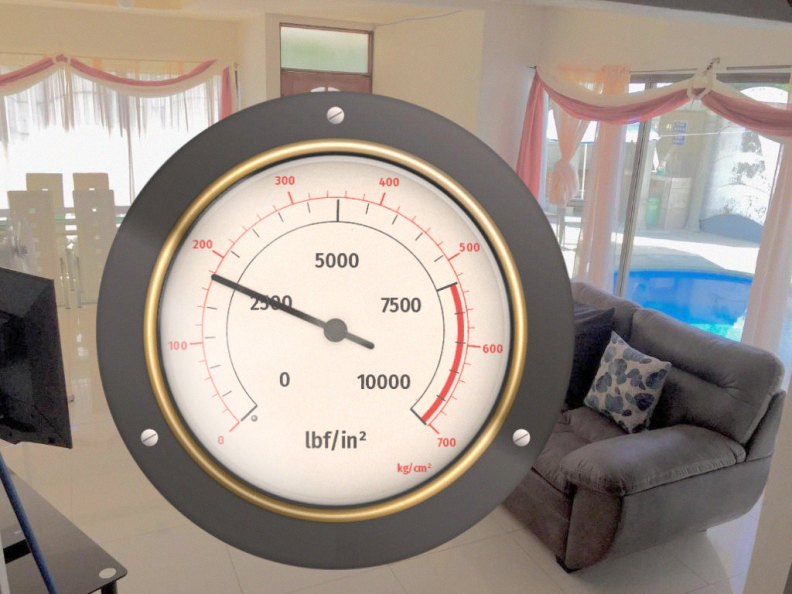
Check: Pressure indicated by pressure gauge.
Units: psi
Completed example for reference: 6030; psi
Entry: 2500; psi
